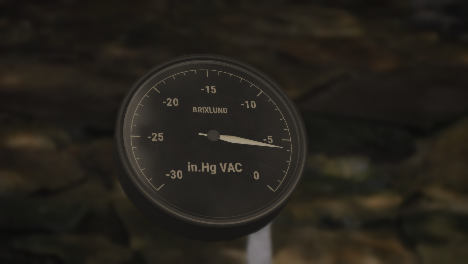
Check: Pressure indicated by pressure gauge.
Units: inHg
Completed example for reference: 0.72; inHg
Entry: -4; inHg
